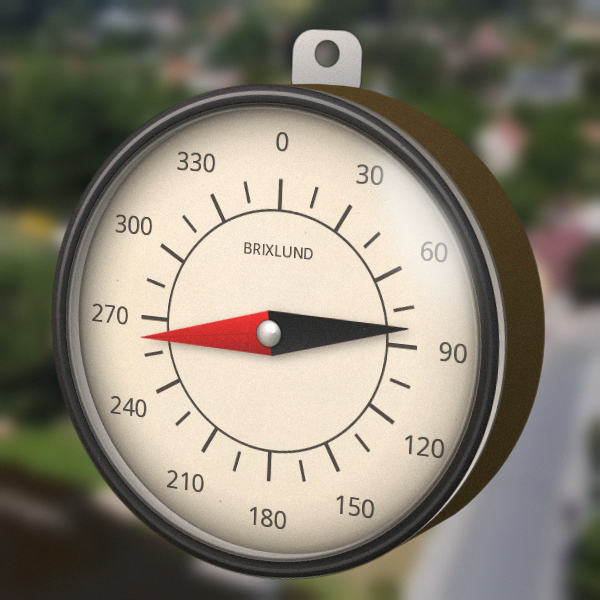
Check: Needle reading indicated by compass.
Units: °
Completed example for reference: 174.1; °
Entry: 262.5; °
